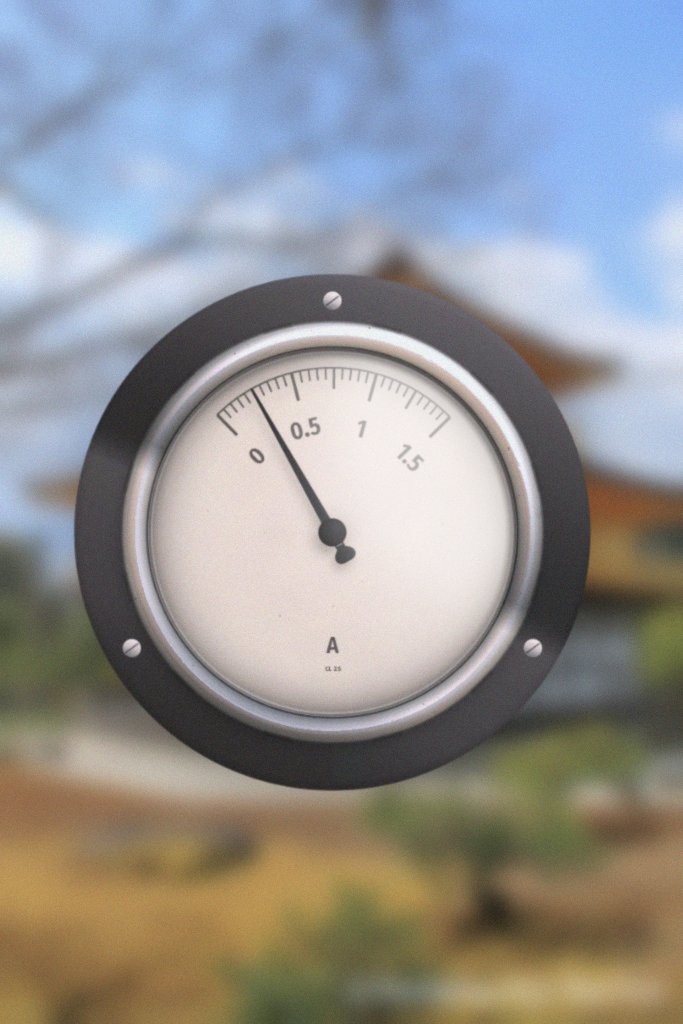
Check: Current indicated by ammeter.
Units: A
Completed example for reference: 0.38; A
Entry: 0.25; A
